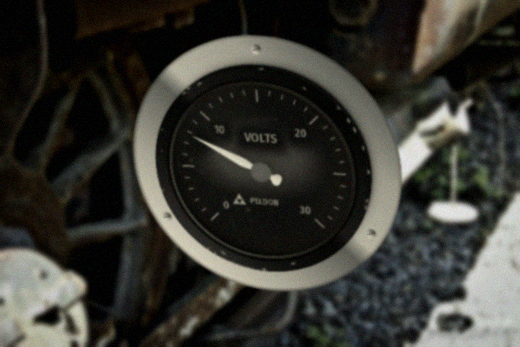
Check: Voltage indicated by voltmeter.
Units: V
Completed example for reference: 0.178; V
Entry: 8; V
